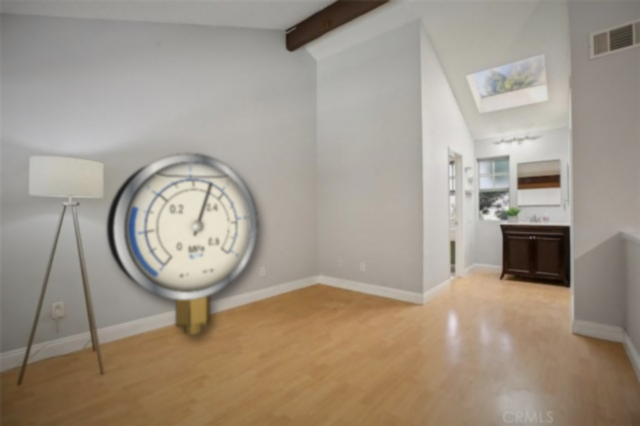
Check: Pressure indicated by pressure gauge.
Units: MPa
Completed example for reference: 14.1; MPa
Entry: 0.35; MPa
